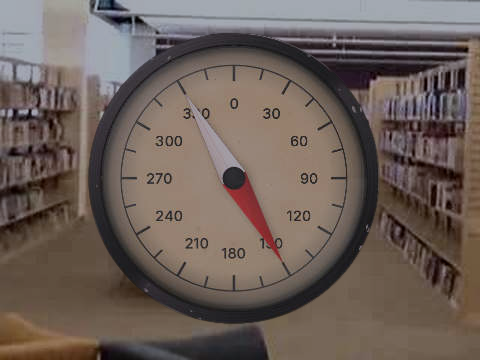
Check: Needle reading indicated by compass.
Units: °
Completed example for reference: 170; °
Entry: 150; °
